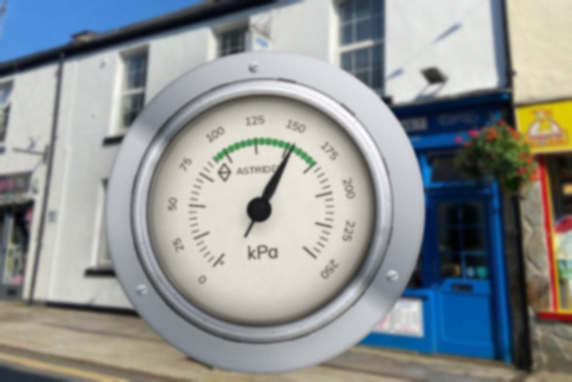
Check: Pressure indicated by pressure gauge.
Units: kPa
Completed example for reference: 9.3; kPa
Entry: 155; kPa
